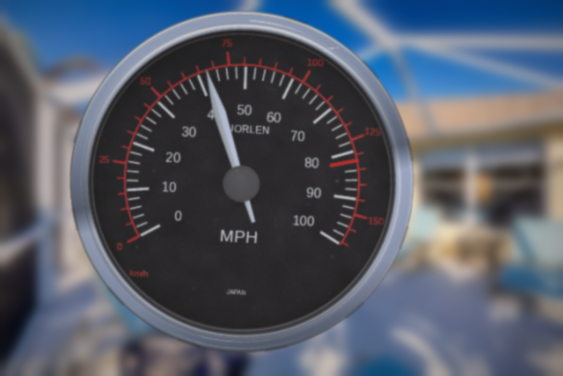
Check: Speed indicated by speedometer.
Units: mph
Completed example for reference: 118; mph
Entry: 42; mph
